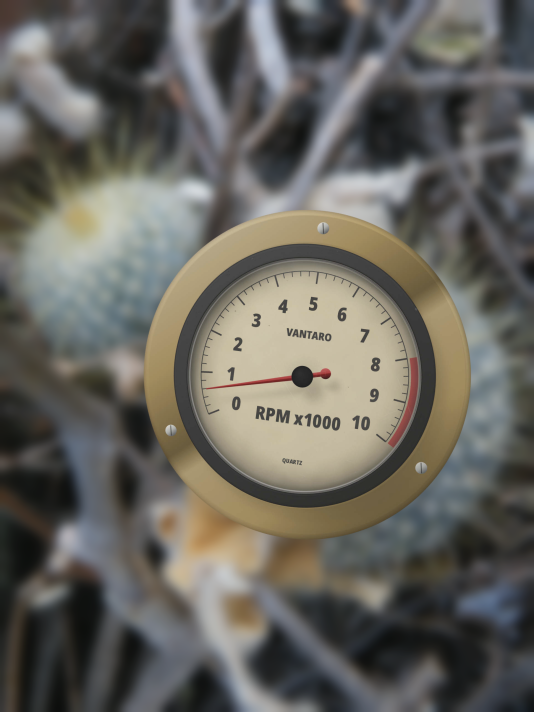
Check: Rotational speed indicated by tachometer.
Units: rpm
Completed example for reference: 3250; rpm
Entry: 600; rpm
